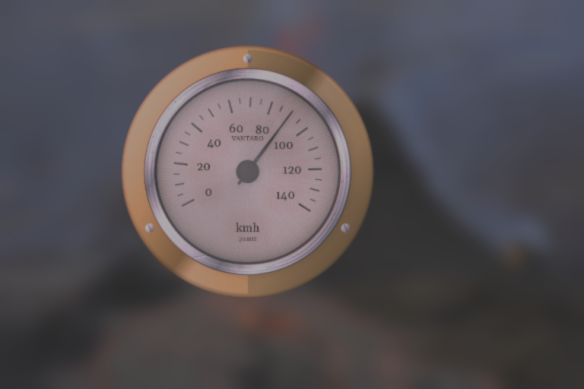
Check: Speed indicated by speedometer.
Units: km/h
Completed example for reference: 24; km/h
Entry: 90; km/h
